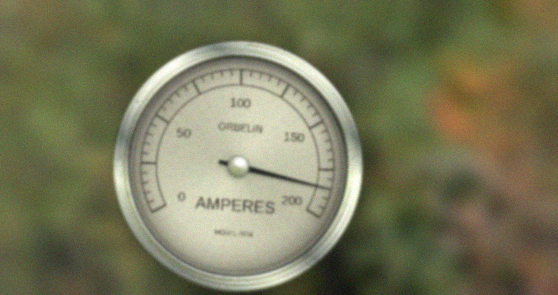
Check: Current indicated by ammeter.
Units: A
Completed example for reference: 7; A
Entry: 185; A
